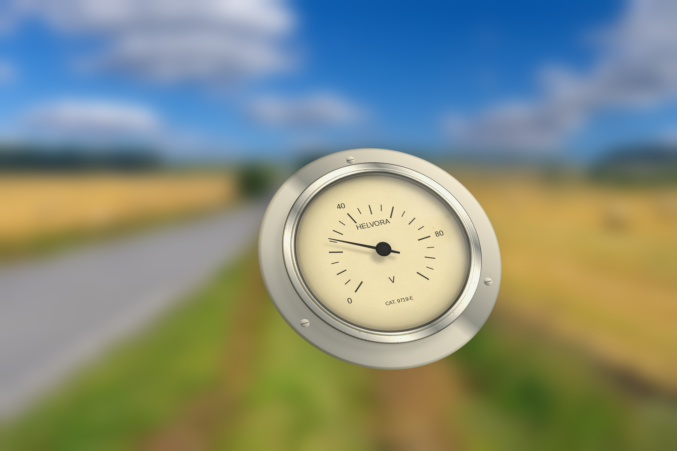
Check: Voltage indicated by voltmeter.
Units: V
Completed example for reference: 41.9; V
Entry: 25; V
